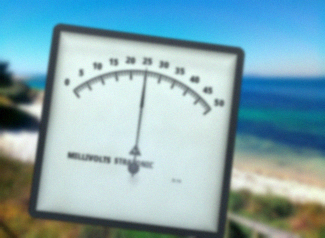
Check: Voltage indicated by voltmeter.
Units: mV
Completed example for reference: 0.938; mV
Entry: 25; mV
